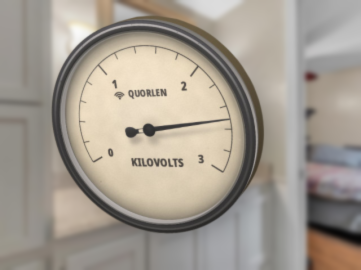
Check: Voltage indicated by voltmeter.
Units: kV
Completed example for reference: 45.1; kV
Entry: 2.5; kV
